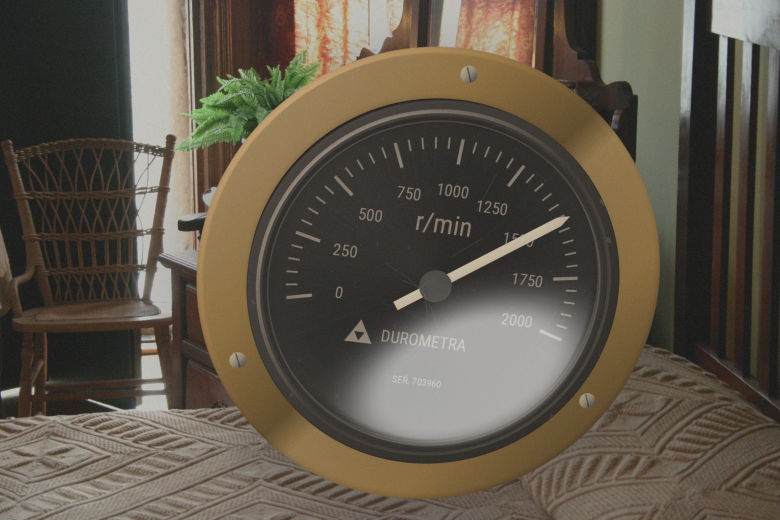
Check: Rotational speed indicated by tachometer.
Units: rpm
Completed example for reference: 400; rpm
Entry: 1500; rpm
